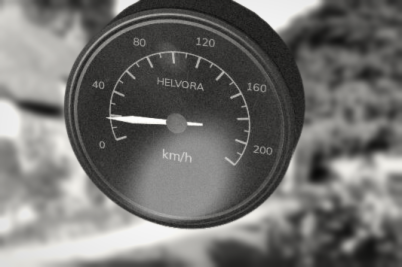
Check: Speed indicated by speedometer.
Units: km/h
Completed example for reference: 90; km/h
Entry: 20; km/h
